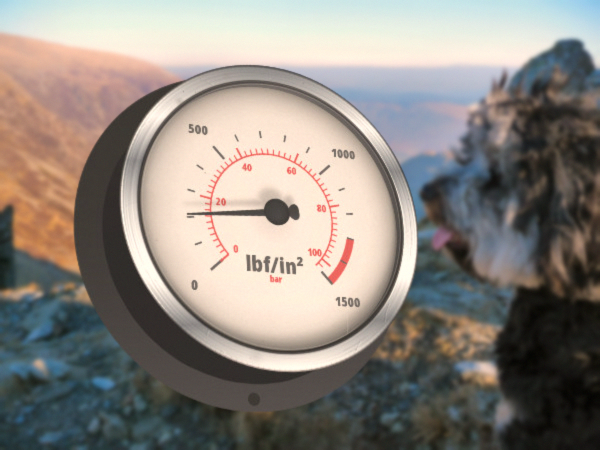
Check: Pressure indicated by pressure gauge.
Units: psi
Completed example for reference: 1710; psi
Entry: 200; psi
